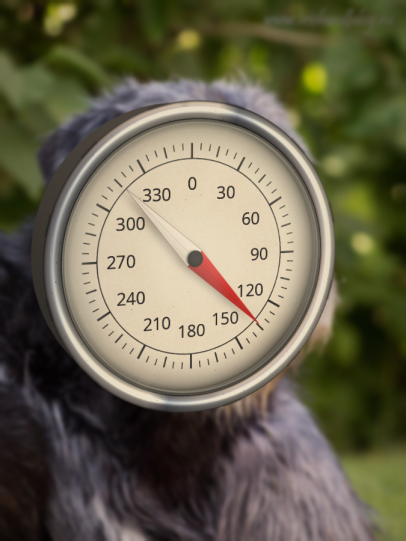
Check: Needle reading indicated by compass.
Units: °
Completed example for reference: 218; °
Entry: 135; °
